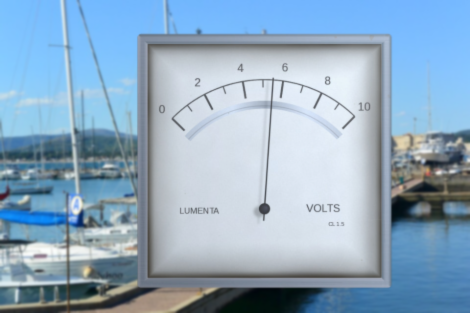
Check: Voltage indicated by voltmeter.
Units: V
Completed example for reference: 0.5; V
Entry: 5.5; V
